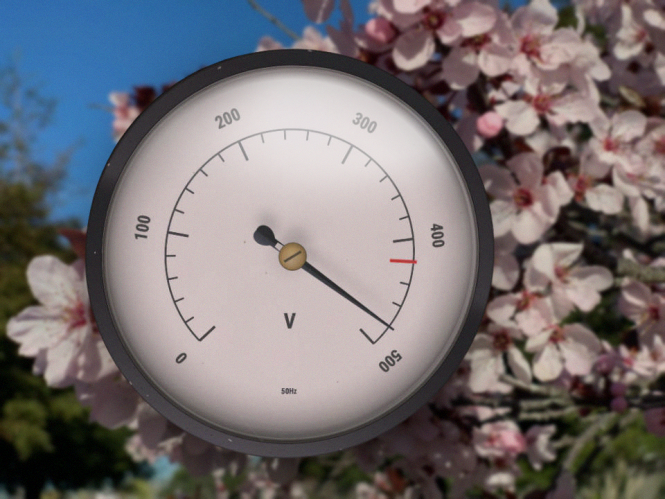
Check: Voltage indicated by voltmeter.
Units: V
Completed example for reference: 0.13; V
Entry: 480; V
